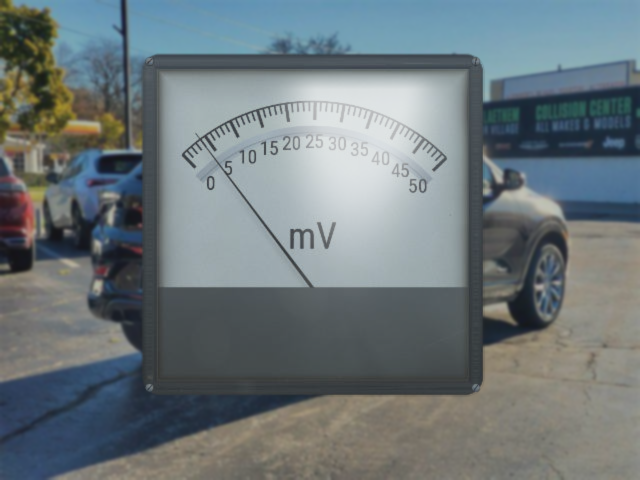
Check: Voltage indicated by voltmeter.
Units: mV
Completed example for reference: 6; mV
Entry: 4; mV
